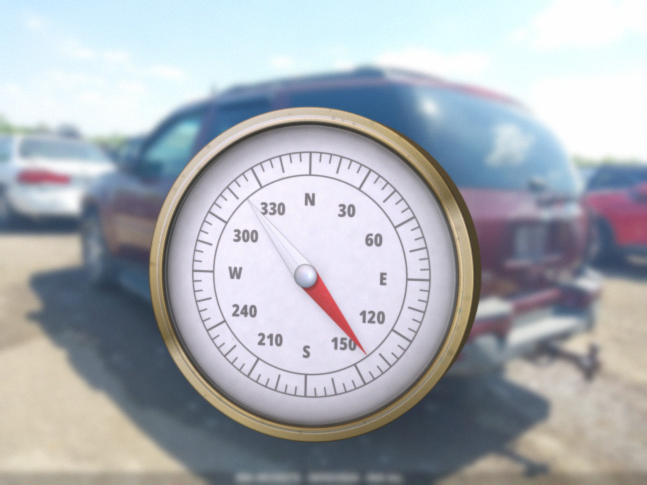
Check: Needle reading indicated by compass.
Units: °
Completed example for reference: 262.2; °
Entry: 140; °
